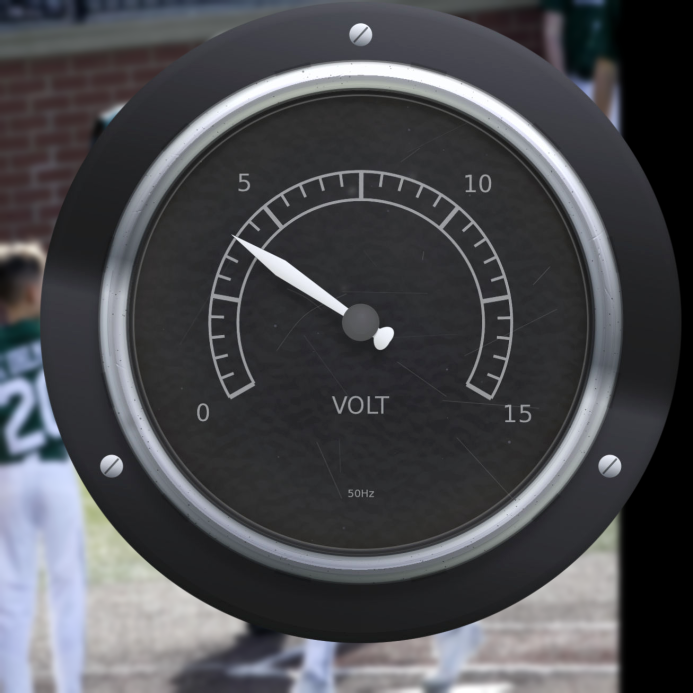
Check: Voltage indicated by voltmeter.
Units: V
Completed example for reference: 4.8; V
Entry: 4; V
